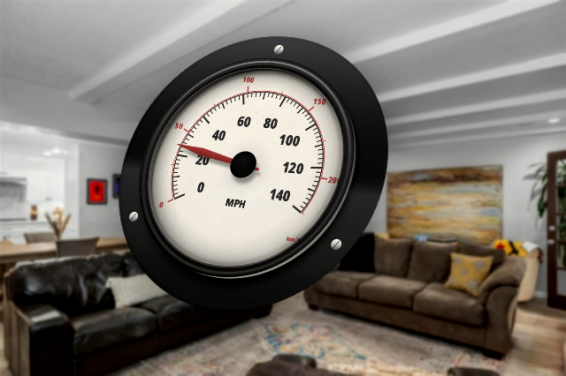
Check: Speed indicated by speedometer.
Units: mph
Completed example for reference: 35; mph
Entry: 24; mph
